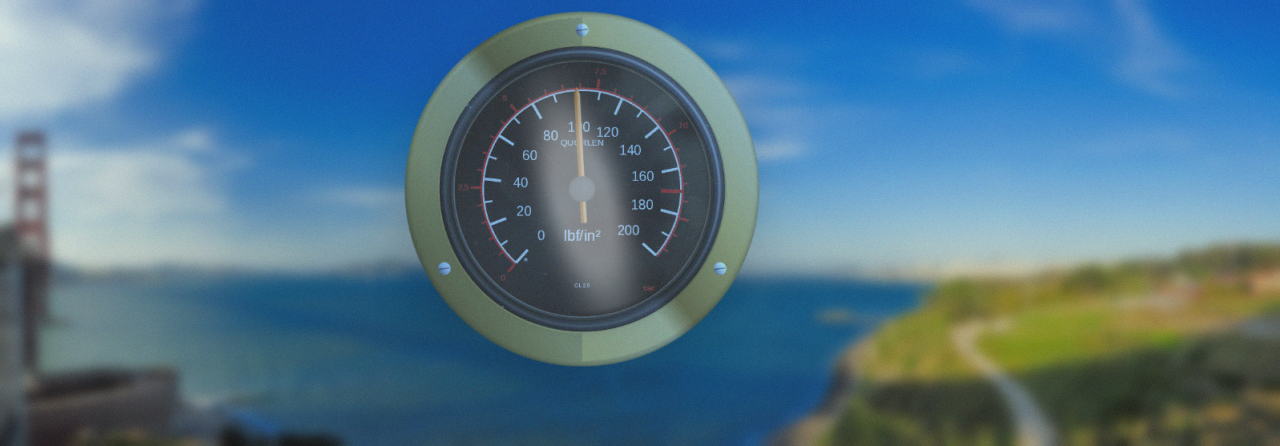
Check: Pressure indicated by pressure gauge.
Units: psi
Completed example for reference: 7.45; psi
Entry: 100; psi
